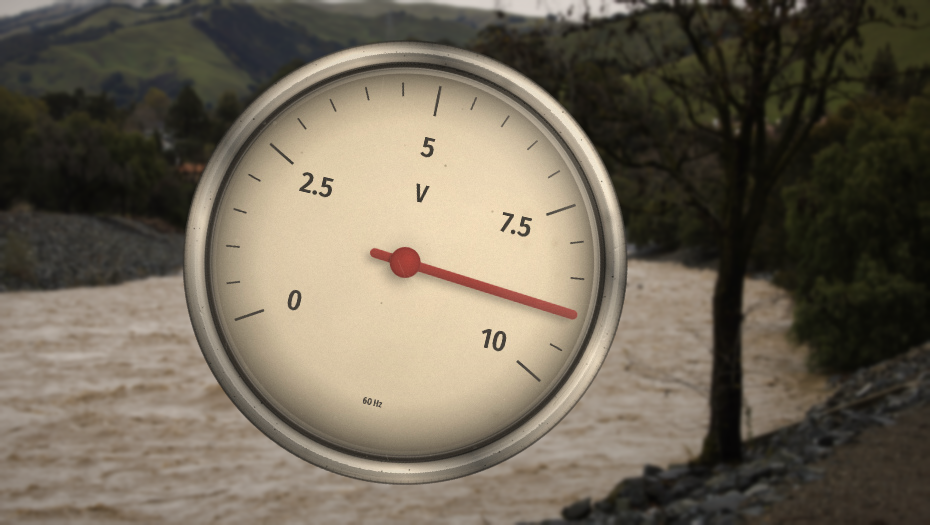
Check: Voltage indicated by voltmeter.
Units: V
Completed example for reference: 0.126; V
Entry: 9; V
